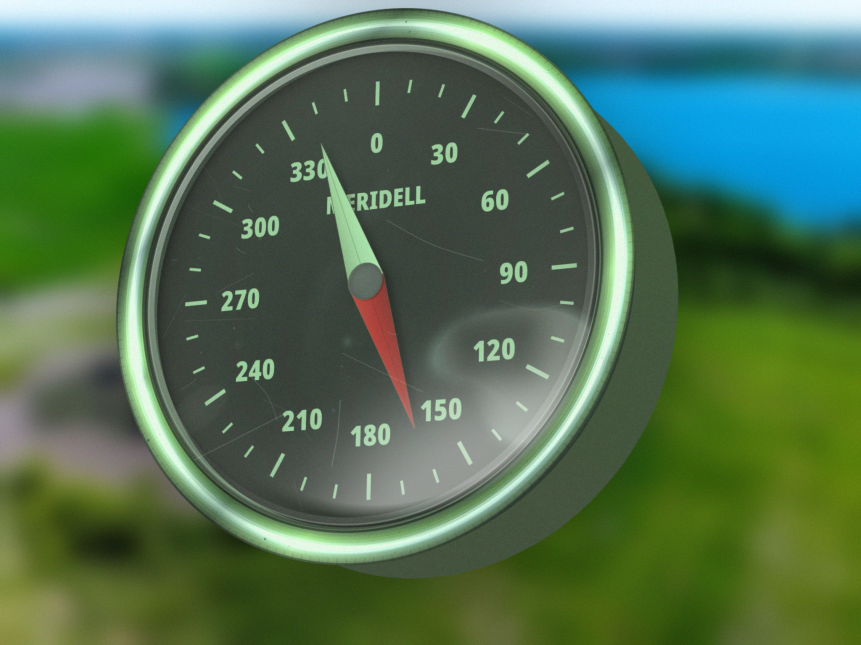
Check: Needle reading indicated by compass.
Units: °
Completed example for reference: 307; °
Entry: 160; °
